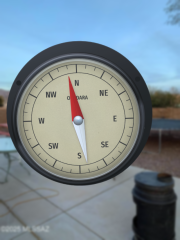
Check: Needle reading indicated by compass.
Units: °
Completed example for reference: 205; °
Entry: 350; °
